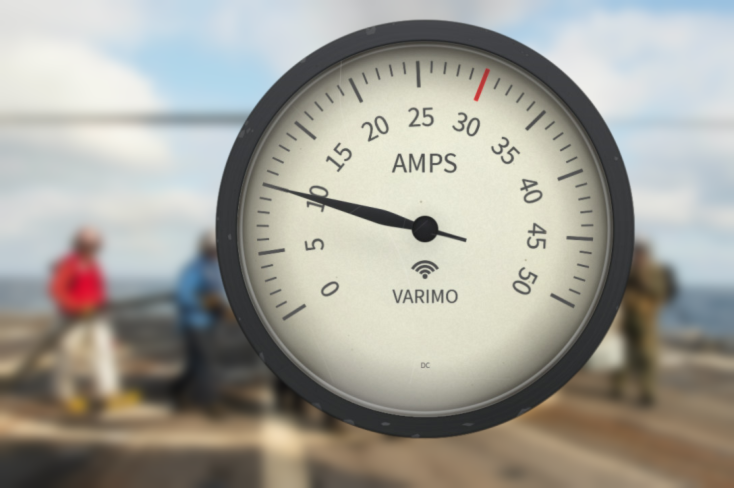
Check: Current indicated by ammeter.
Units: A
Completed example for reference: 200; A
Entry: 10; A
